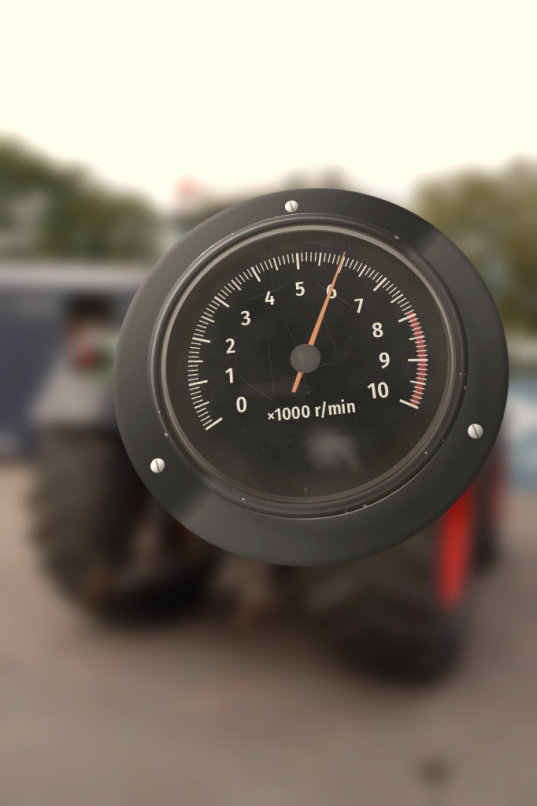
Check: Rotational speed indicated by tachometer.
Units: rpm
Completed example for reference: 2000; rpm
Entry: 6000; rpm
